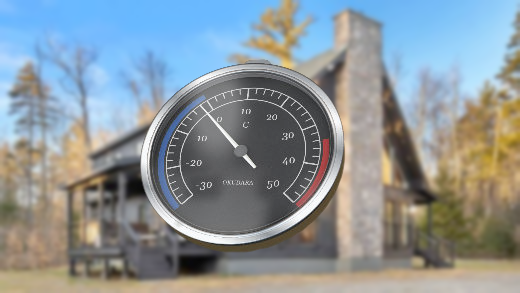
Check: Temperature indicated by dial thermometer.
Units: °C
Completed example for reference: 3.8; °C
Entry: -2; °C
